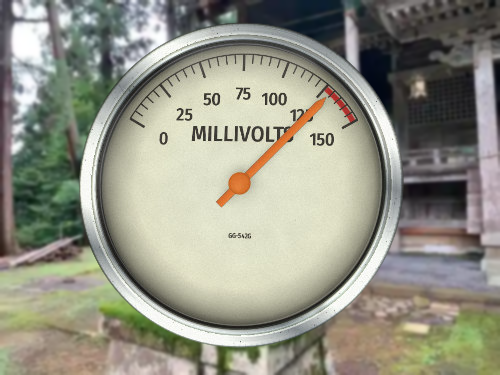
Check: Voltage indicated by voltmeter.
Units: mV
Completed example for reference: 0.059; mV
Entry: 130; mV
